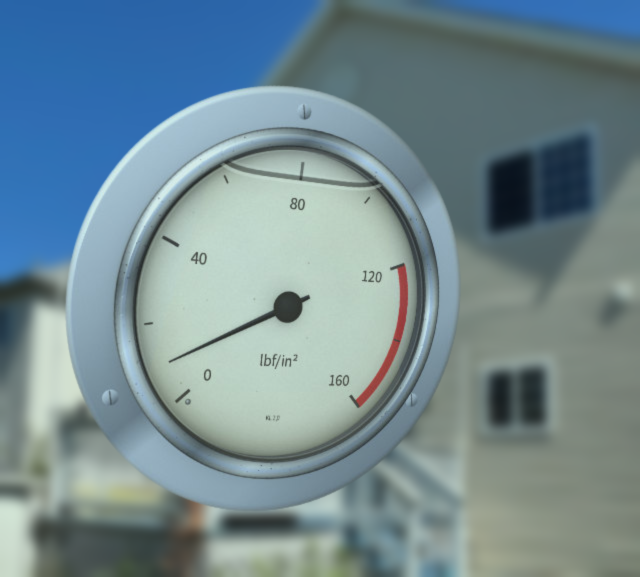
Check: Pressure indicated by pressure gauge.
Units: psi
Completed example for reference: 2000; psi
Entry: 10; psi
